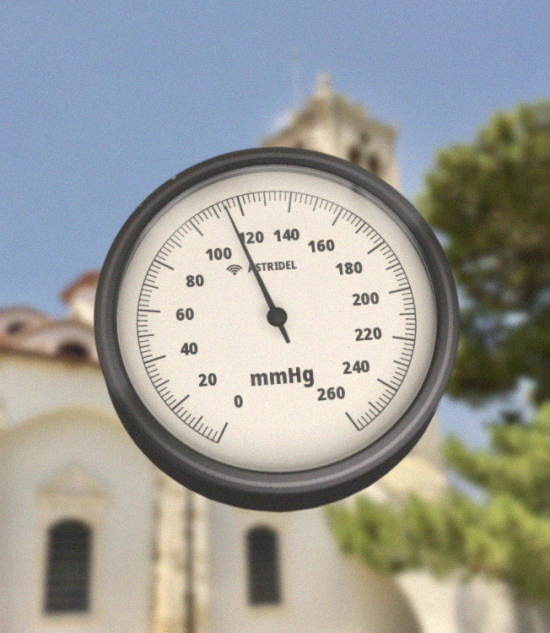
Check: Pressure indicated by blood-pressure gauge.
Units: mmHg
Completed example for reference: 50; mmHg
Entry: 114; mmHg
